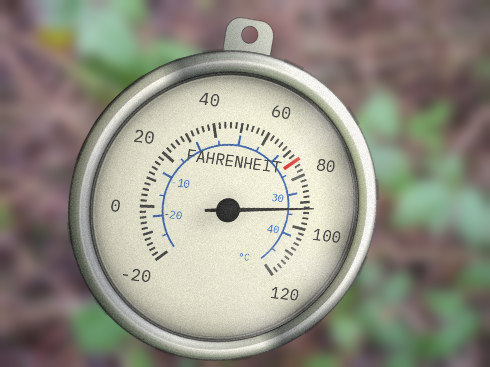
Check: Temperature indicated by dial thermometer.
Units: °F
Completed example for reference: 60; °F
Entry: 92; °F
